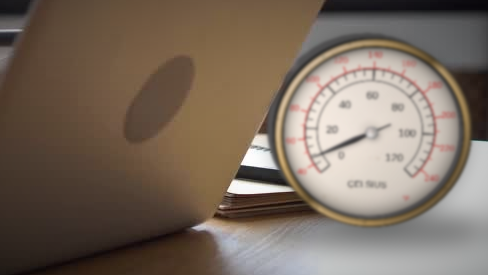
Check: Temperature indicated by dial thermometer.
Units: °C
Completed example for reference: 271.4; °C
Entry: 8; °C
